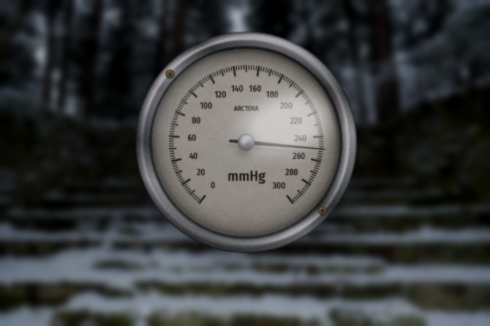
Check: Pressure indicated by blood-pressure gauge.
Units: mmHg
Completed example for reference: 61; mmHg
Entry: 250; mmHg
